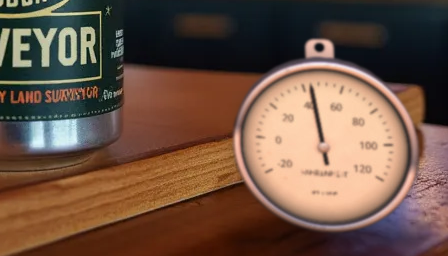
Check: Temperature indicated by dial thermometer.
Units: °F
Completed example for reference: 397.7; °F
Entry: 44; °F
